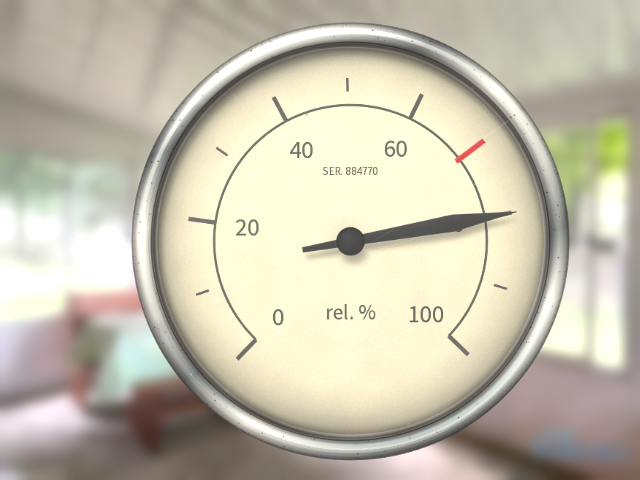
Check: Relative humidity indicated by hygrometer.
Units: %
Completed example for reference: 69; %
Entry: 80; %
